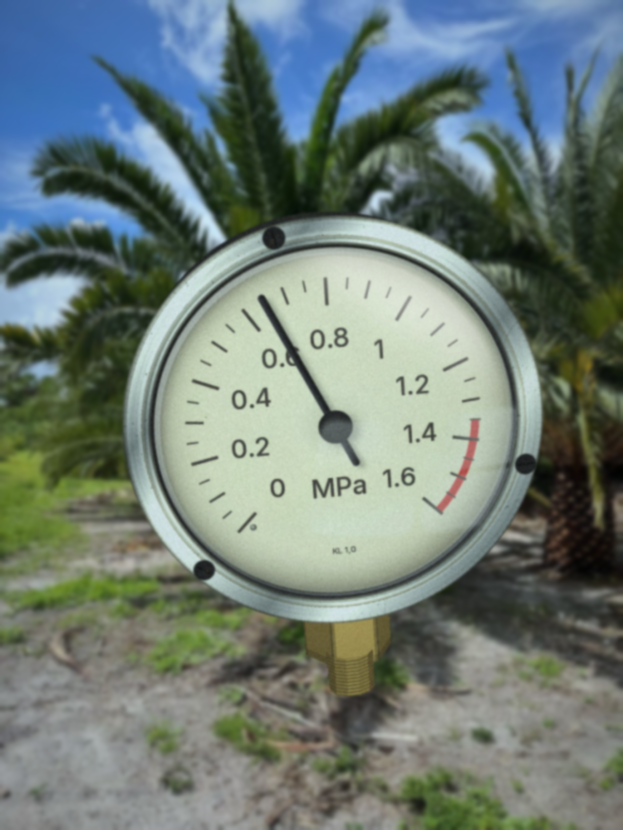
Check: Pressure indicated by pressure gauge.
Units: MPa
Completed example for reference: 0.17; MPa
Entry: 0.65; MPa
